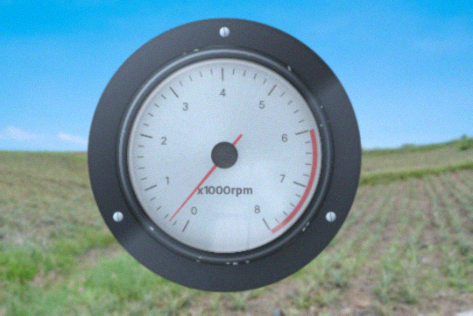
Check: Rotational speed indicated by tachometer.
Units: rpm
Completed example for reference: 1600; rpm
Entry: 300; rpm
